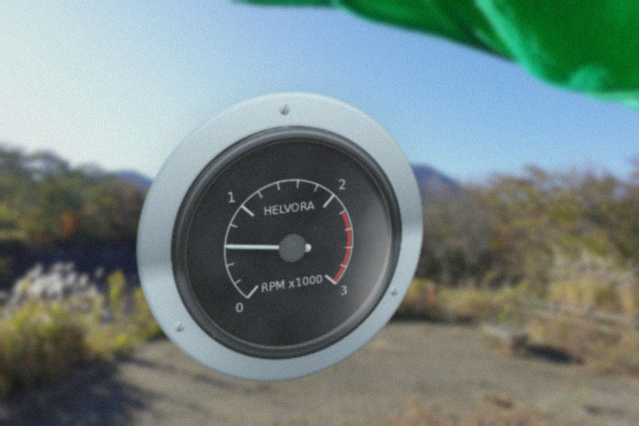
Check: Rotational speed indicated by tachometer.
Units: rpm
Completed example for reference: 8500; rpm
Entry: 600; rpm
